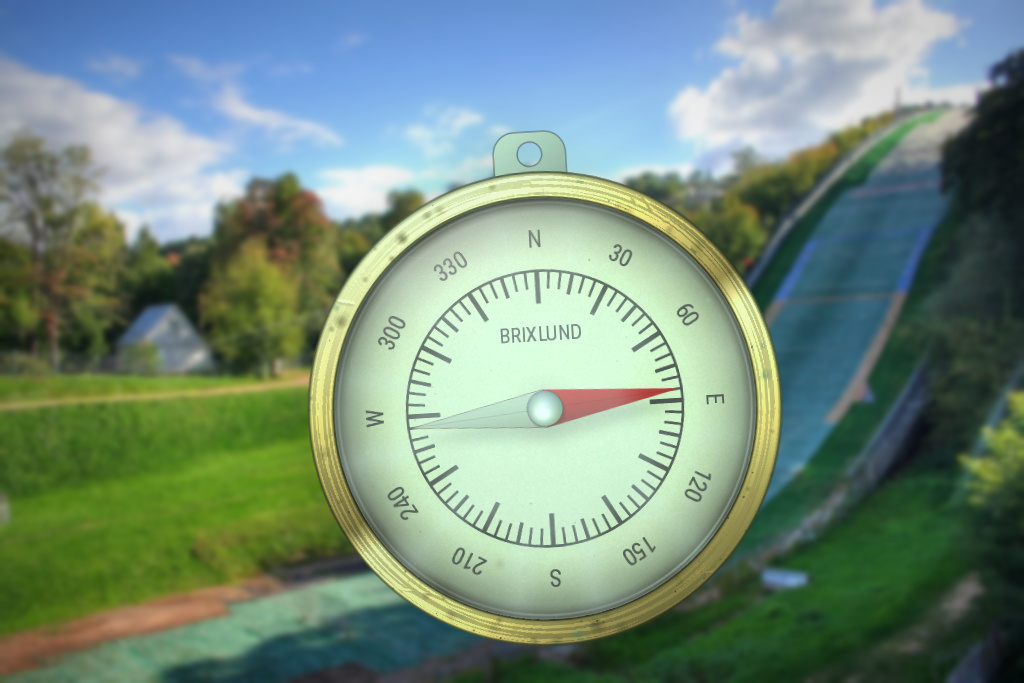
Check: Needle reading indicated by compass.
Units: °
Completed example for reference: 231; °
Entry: 85; °
